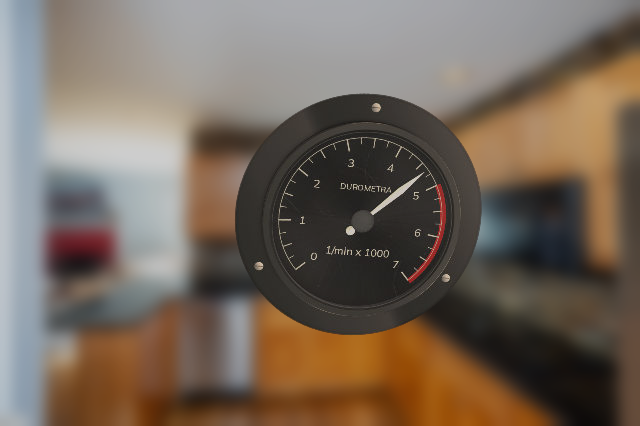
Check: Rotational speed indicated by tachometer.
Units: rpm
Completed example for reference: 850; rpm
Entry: 4625; rpm
